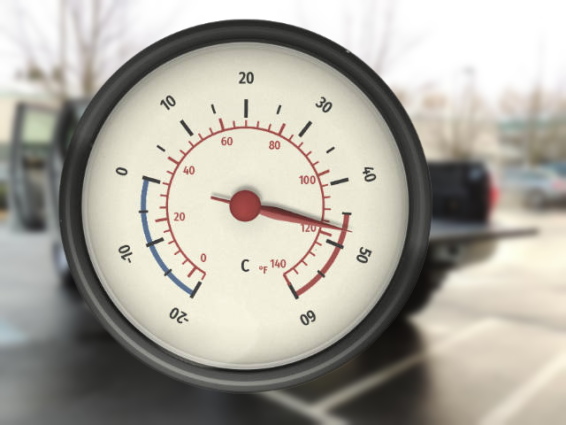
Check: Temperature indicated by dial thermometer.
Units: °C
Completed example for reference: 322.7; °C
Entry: 47.5; °C
